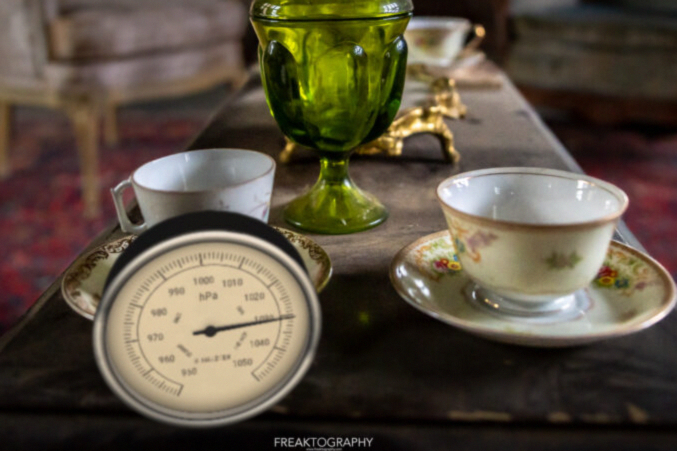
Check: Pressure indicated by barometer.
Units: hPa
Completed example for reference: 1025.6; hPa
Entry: 1030; hPa
